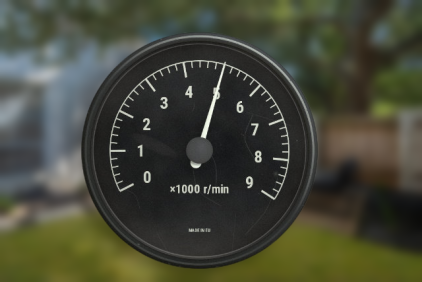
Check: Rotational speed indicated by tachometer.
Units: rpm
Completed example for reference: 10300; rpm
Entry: 5000; rpm
